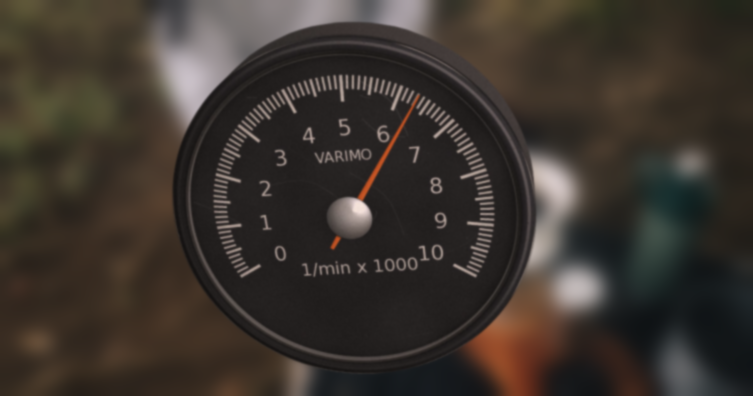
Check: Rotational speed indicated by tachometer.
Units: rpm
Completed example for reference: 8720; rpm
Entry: 6300; rpm
